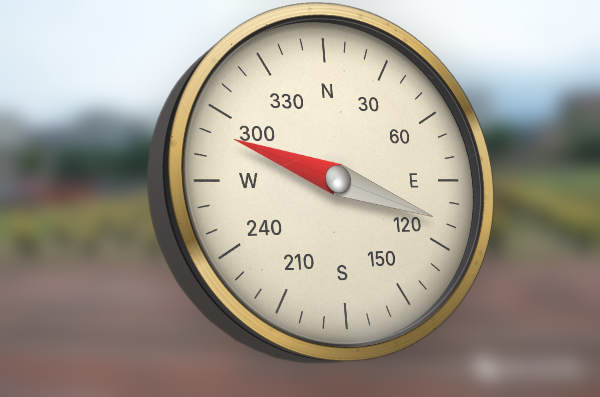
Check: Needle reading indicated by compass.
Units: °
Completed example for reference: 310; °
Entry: 290; °
